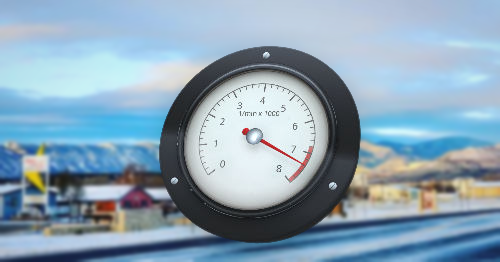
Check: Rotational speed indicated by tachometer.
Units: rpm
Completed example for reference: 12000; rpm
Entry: 7400; rpm
